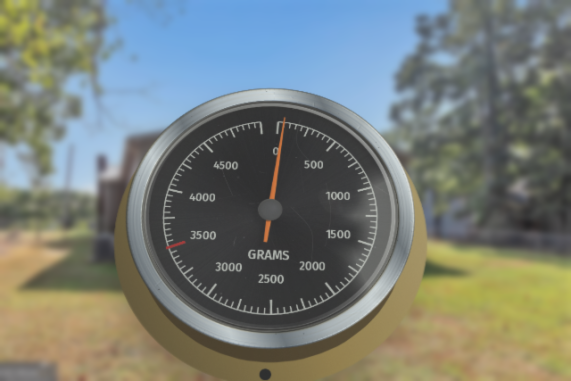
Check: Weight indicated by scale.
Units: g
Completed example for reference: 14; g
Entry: 50; g
